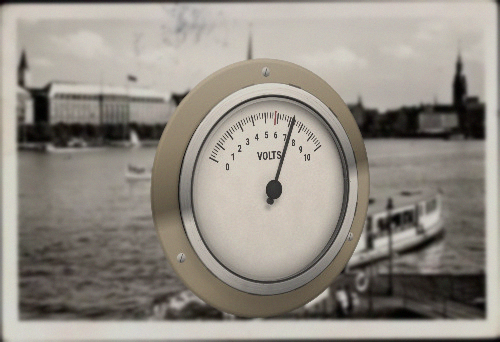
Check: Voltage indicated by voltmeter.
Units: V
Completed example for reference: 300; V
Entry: 7; V
